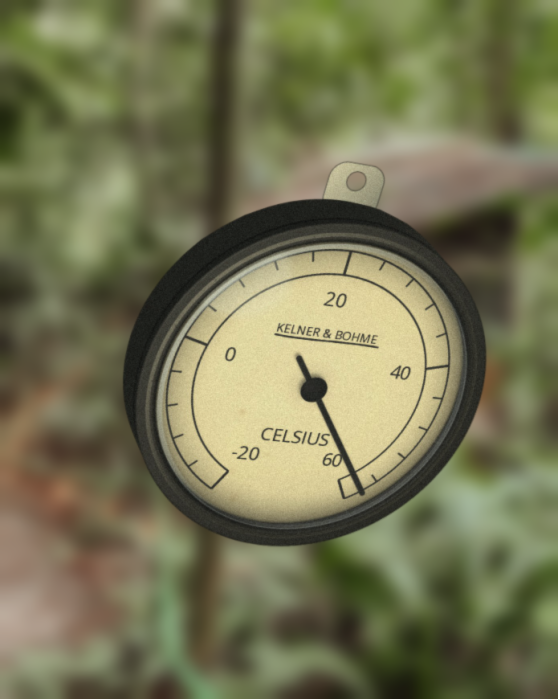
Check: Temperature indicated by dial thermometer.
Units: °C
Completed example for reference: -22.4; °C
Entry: 58; °C
